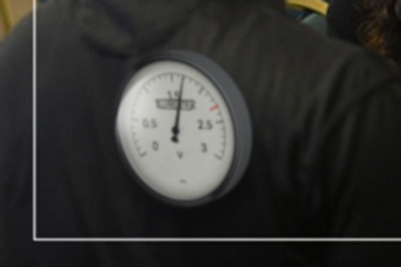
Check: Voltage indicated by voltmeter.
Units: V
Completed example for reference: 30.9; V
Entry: 1.7; V
